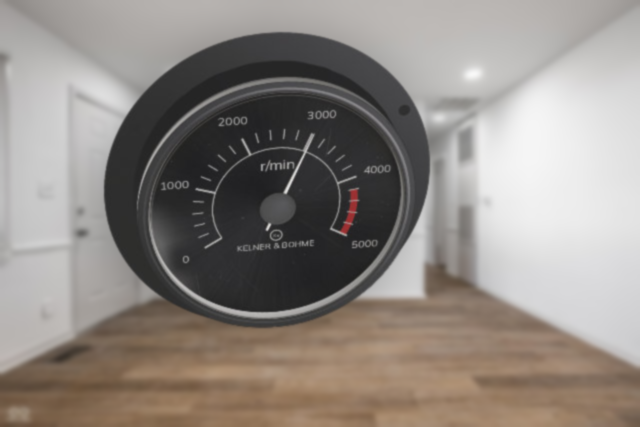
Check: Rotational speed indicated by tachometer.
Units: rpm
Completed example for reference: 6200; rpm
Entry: 3000; rpm
